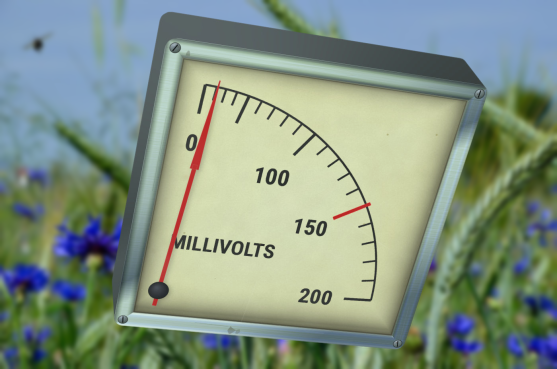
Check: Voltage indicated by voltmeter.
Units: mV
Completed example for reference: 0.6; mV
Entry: 20; mV
